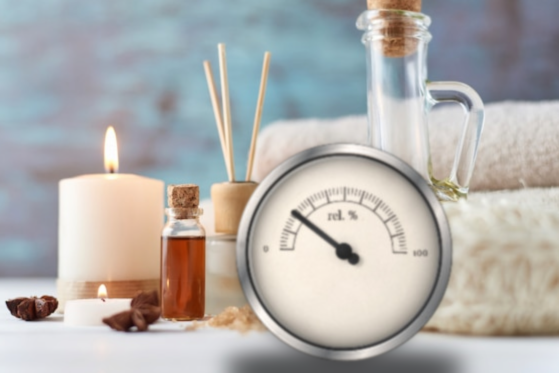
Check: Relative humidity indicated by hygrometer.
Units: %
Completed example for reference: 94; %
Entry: 20; %
